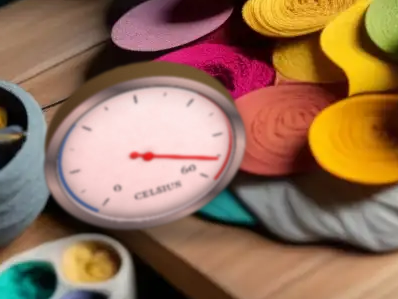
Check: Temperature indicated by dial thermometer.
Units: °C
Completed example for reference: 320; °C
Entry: 55; °C
